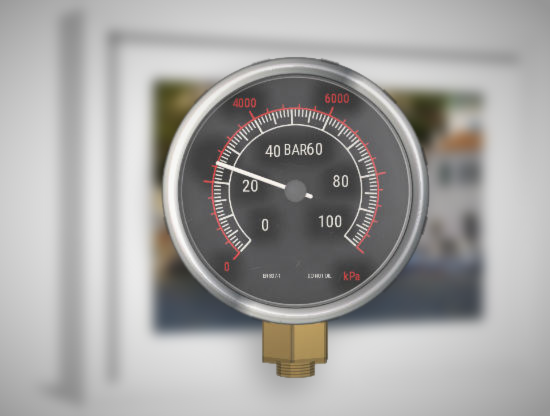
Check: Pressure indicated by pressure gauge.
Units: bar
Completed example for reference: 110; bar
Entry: 25; bar
